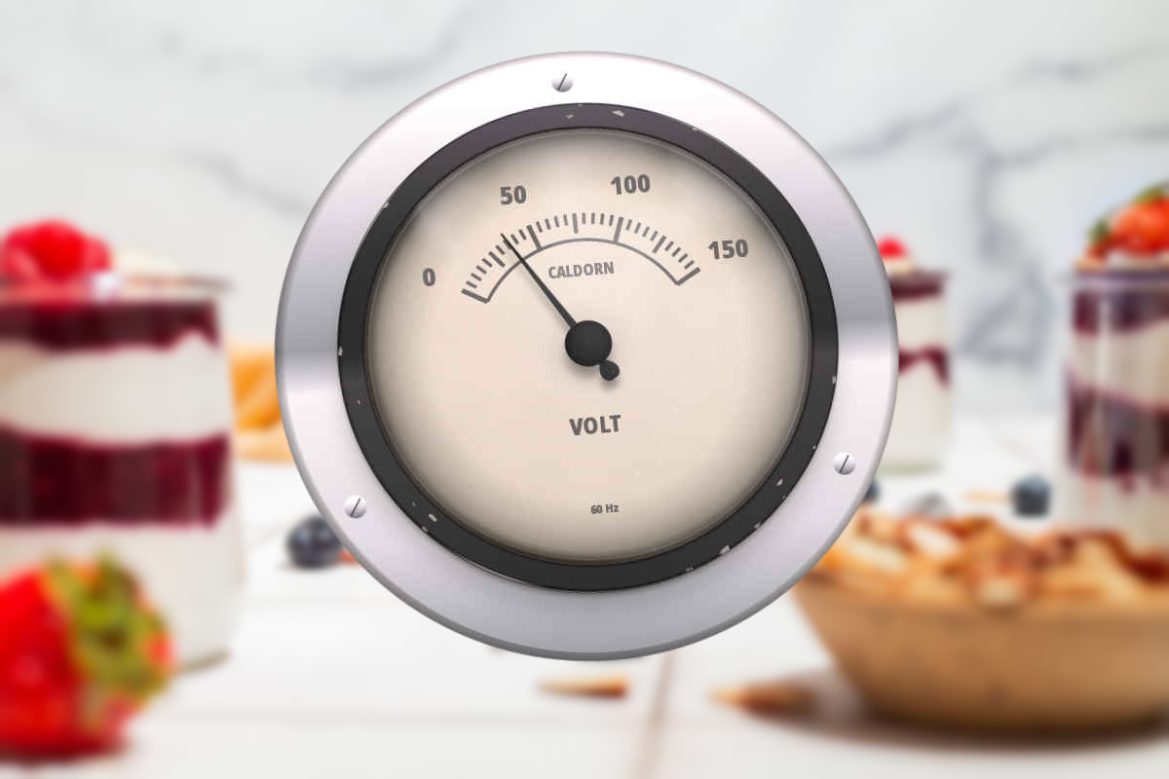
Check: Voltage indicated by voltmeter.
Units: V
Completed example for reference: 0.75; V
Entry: 35; V
